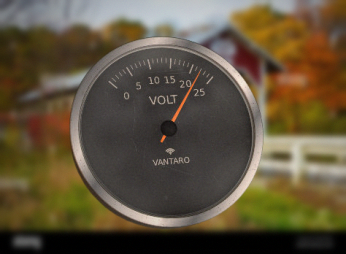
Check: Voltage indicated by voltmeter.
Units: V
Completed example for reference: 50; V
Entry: 22; V
